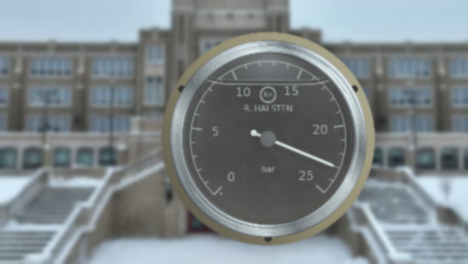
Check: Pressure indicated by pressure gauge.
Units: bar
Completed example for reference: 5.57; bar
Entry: 23; bar
